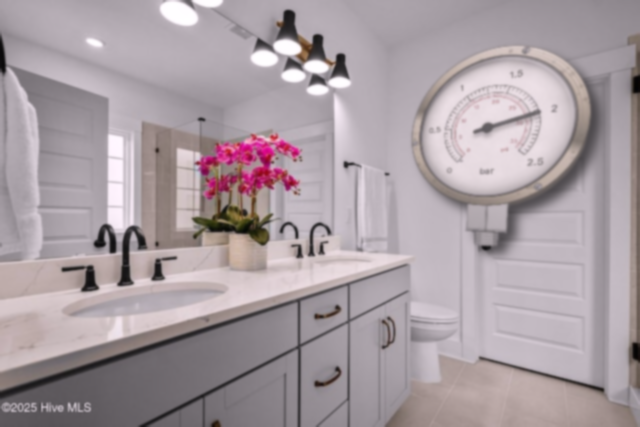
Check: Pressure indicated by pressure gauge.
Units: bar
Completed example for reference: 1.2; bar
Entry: 2; bar
